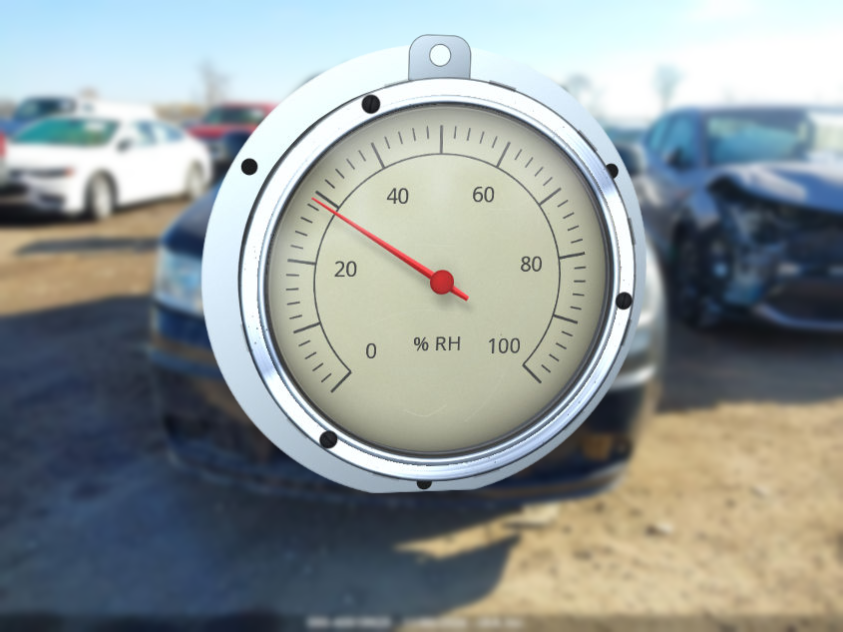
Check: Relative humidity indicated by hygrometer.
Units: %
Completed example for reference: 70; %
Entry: 29; %
